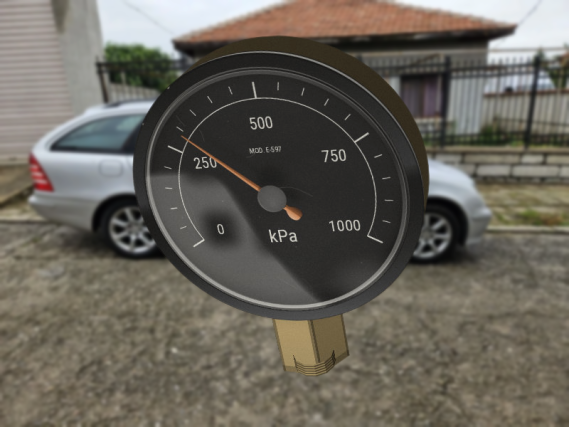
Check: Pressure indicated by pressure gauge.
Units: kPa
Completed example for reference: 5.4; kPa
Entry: 300; kPa
